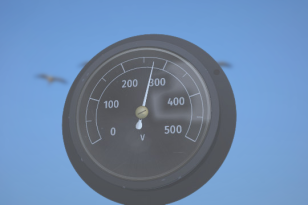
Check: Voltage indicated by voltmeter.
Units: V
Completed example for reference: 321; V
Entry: 275; V
